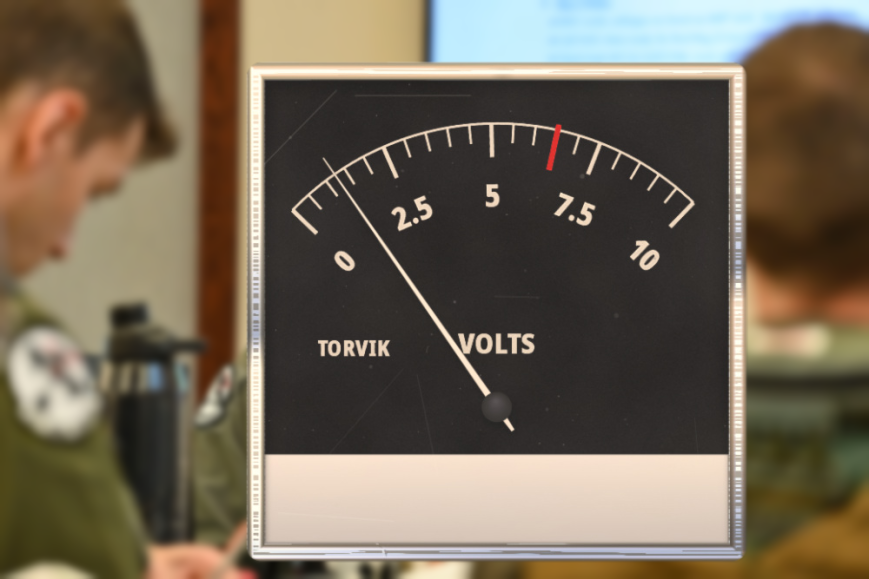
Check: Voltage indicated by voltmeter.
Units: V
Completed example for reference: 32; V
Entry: 1.25; V
